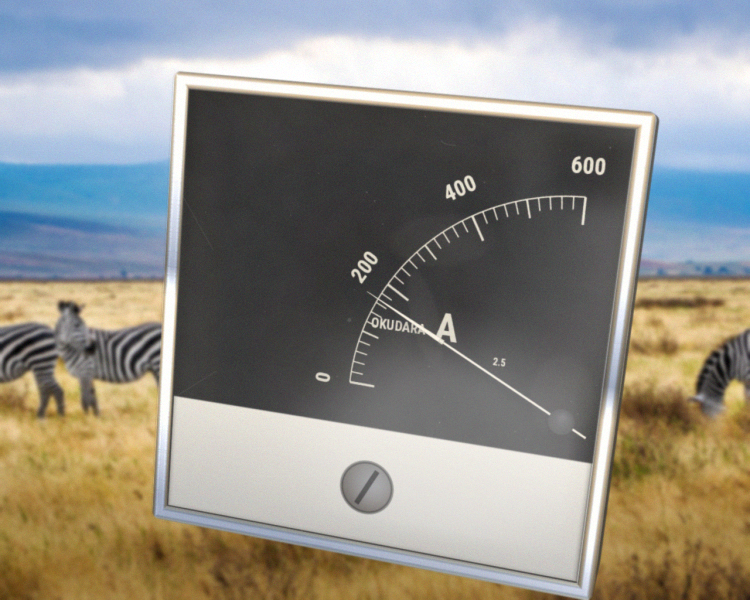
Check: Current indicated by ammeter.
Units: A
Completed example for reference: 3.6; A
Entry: 170; A
